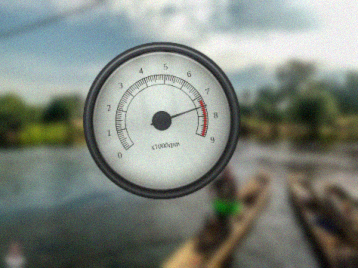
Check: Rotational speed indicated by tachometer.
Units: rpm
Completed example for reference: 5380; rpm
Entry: 7500; rpm
